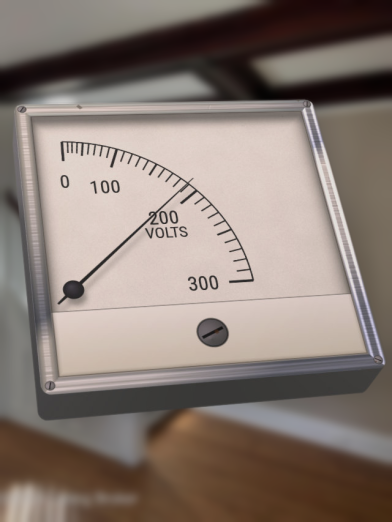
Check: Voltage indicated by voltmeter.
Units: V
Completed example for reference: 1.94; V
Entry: 190; V
